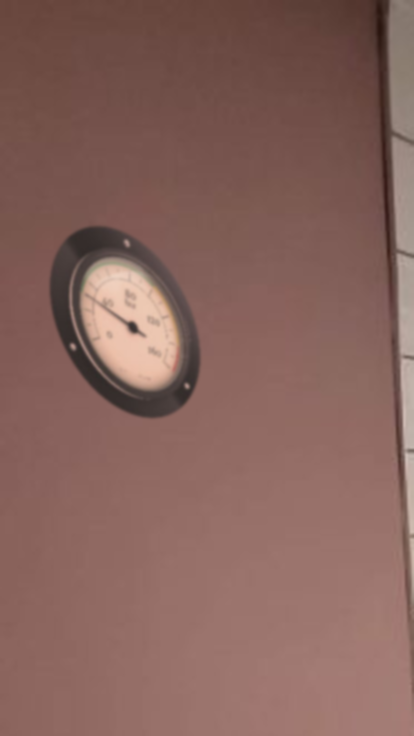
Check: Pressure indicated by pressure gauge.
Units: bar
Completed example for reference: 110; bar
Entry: 30; bar
